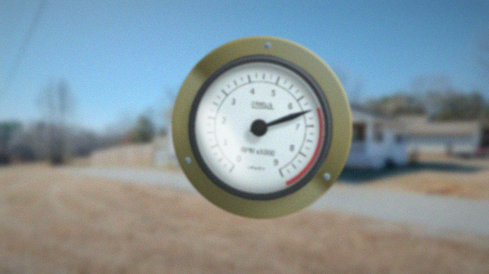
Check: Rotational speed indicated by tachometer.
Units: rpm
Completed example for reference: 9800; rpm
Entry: 6500; rpm
